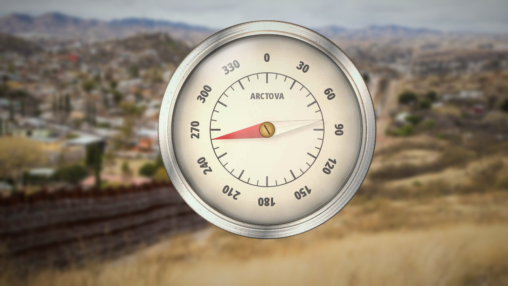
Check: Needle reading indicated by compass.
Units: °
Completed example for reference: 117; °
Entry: 260; °
